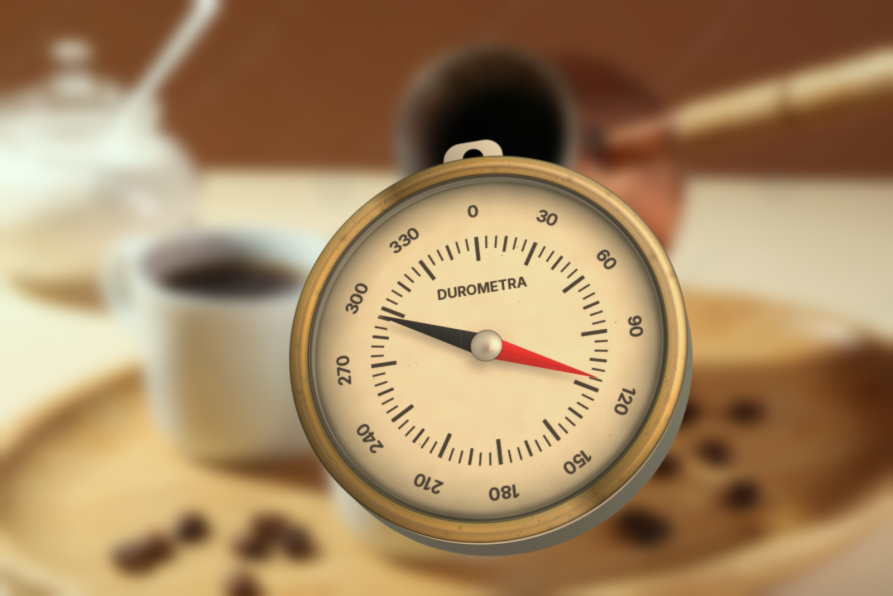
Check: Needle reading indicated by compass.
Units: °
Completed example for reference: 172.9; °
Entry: 115; °
